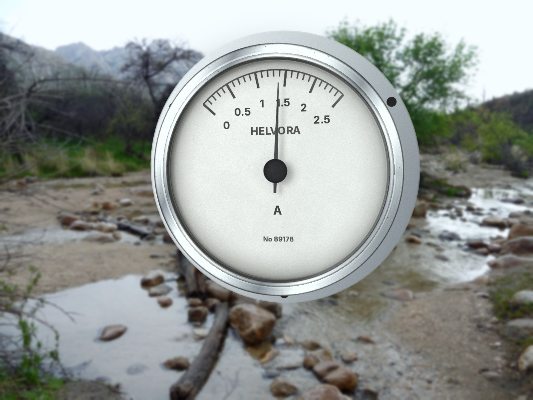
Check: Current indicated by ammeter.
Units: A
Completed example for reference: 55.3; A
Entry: 1.4; A
